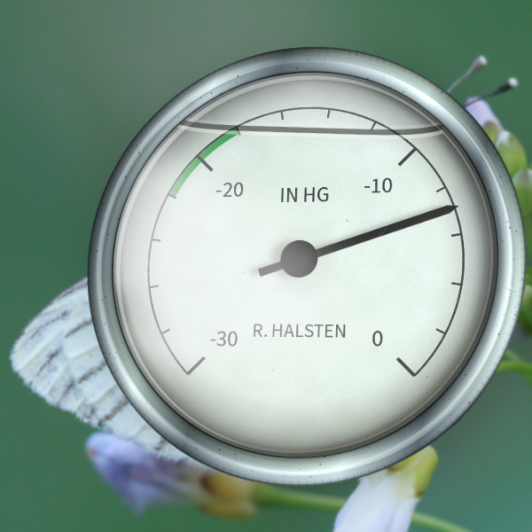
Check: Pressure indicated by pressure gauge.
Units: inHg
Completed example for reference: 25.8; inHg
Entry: -7; inHg
